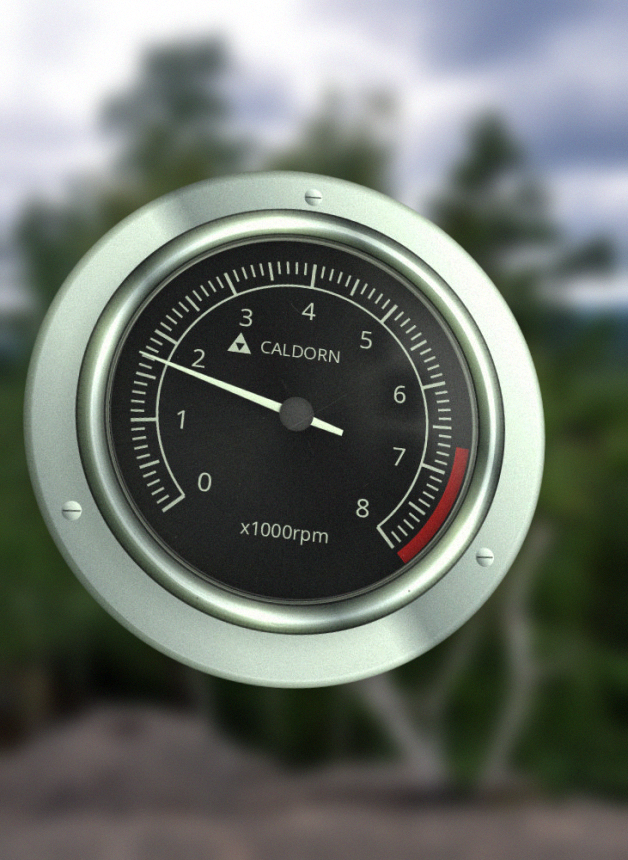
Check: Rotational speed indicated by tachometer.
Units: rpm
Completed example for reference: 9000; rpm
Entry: 1700; rpm
